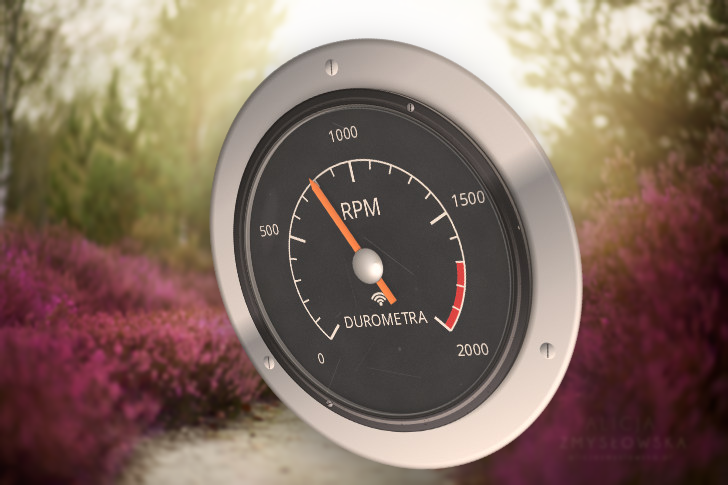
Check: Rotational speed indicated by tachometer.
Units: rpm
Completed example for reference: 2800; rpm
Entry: 800; rpm
